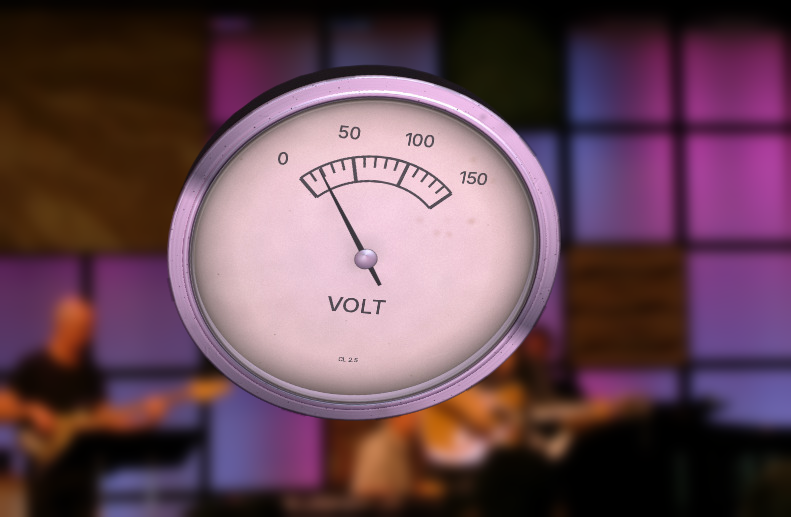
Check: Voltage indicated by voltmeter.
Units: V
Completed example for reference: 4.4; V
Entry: 20; V
